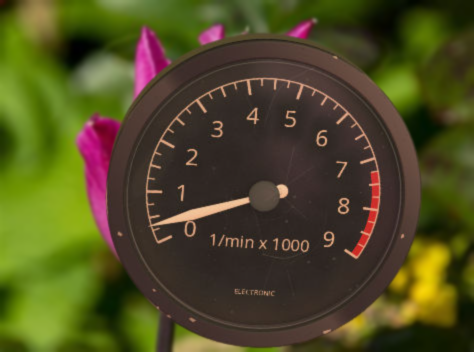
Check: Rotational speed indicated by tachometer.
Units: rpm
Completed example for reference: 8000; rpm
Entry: 375; rpm
